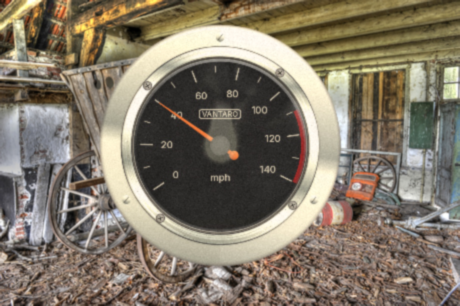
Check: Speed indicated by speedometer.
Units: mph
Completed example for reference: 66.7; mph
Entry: 40; mph
